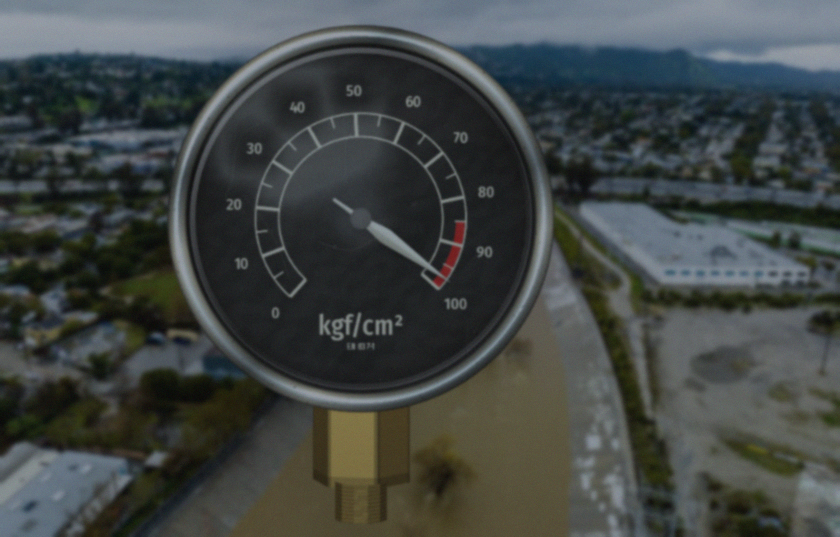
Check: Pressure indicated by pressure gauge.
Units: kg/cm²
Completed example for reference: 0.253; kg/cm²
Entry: 97.5; kg/cm²
